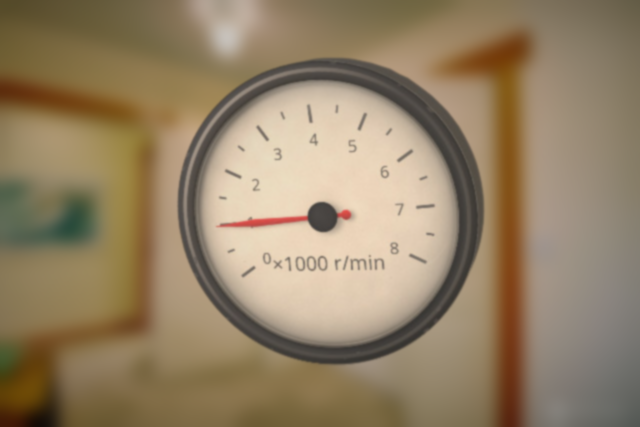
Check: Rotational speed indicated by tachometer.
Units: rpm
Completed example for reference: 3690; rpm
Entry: 1000; rpm
